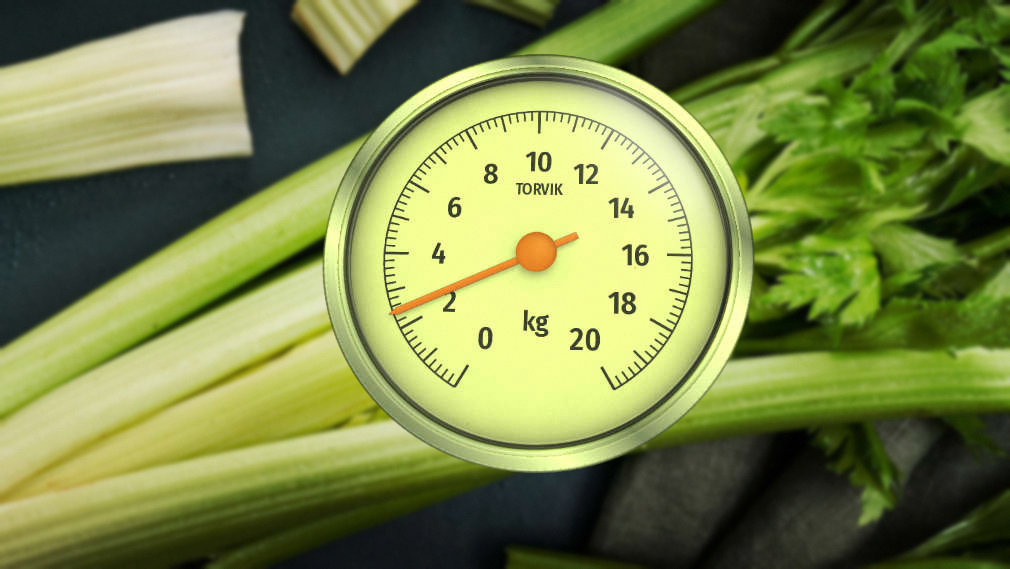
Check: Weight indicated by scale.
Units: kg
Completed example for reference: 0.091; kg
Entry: 2.4; kg
